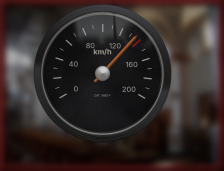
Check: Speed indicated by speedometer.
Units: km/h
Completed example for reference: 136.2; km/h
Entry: 135; km/h
